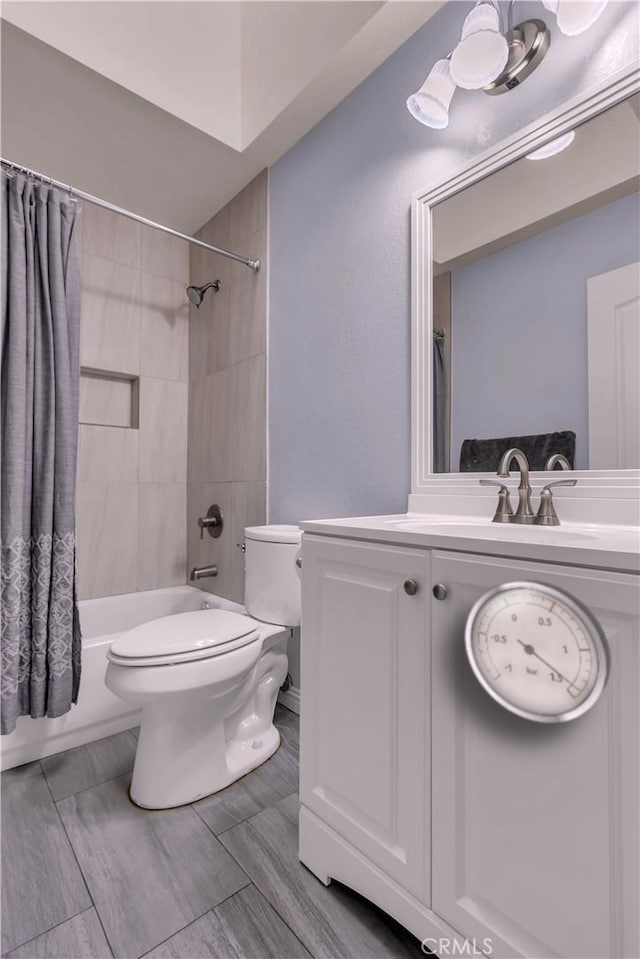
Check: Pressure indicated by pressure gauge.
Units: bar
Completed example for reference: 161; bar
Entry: 1.4; bar
